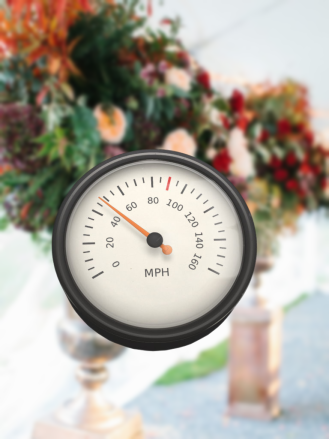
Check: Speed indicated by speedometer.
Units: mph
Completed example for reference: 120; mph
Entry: 47.5; mph
